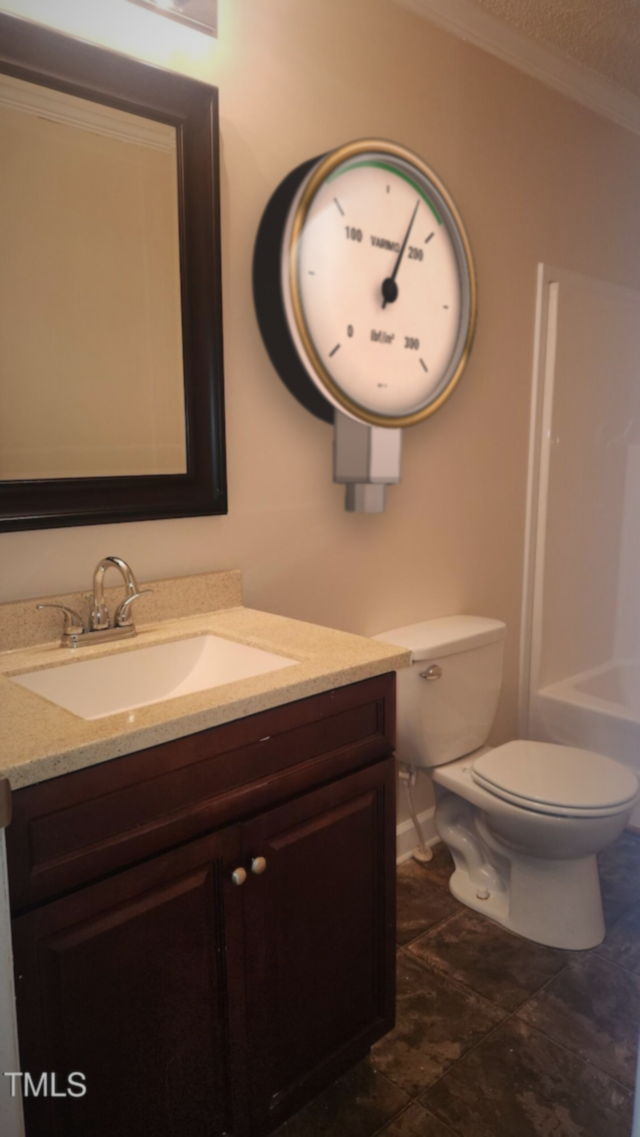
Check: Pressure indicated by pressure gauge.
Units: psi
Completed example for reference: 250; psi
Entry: 175; psi
